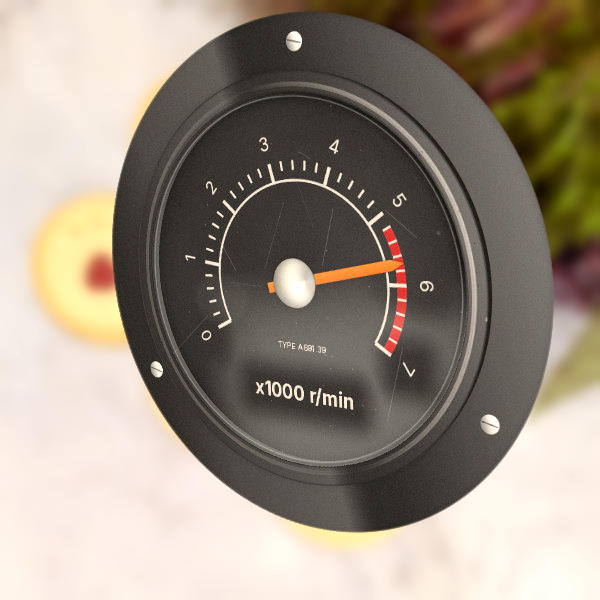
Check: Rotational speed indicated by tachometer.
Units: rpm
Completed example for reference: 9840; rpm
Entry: 5700; rpm
